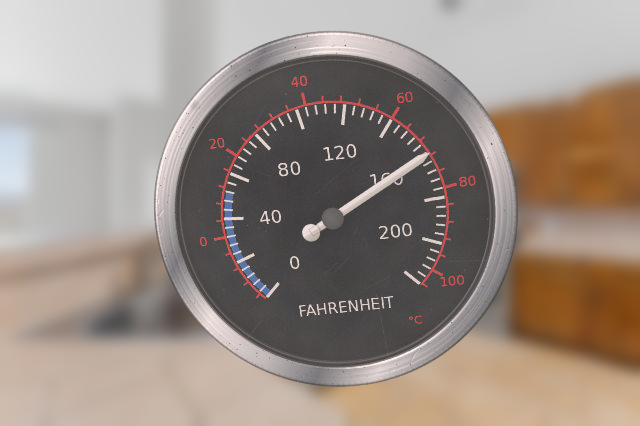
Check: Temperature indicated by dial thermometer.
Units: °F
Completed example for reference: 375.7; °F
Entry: 160; °F
